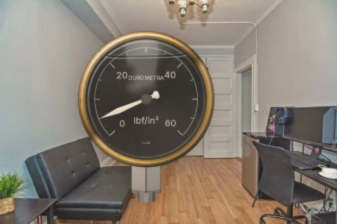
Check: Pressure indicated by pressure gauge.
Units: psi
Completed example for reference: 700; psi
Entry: 5; psi
